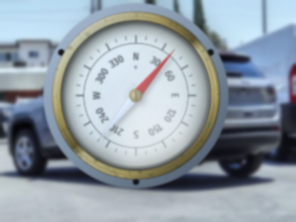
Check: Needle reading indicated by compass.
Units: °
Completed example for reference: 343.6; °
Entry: 40; °
